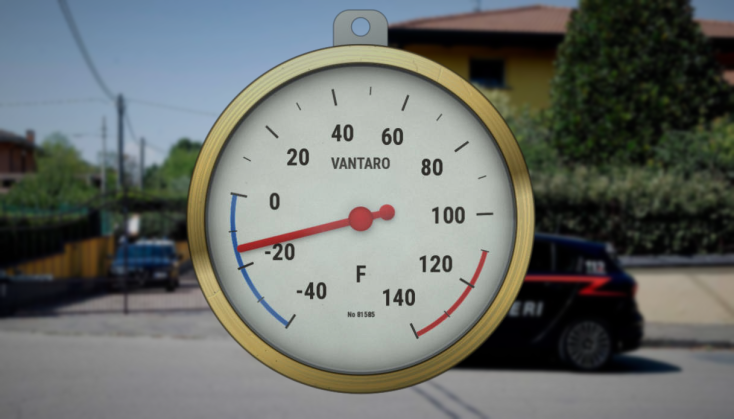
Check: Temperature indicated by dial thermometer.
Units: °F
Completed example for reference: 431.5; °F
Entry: -15; °F
